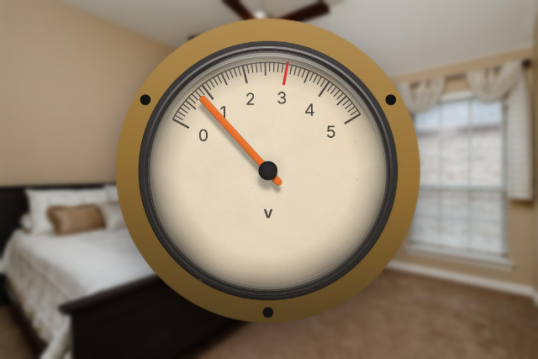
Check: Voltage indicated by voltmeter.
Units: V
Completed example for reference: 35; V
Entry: 0.8; V
